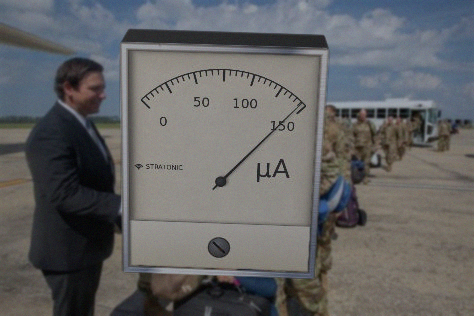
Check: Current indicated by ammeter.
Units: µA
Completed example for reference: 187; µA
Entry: 145; µA
